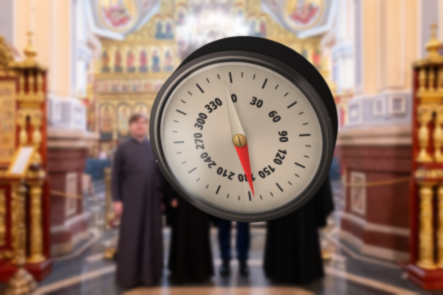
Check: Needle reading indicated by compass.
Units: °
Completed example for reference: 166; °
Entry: 175; °
